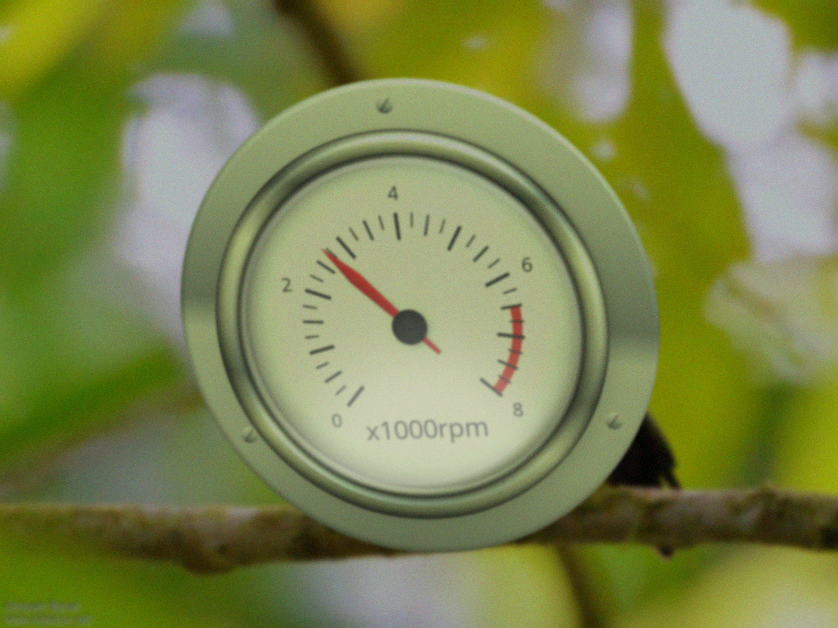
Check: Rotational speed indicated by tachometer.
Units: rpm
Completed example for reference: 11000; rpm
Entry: 2750; rpm
